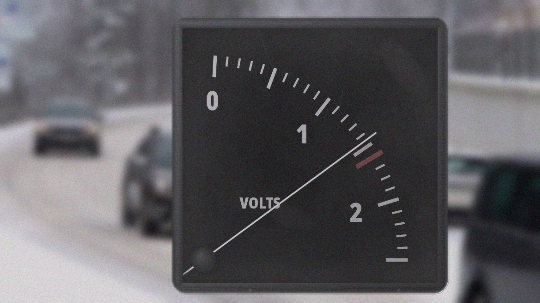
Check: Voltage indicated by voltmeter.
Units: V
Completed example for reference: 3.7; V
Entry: 1.45; V
